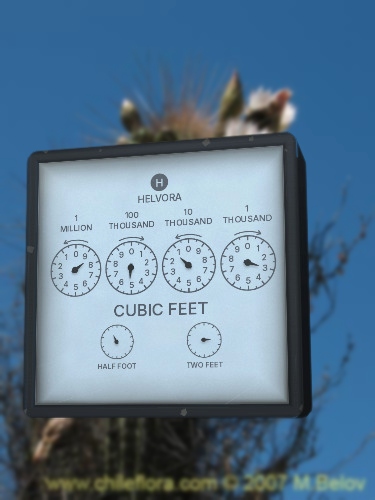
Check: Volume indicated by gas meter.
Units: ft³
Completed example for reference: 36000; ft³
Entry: 851300; ft³
